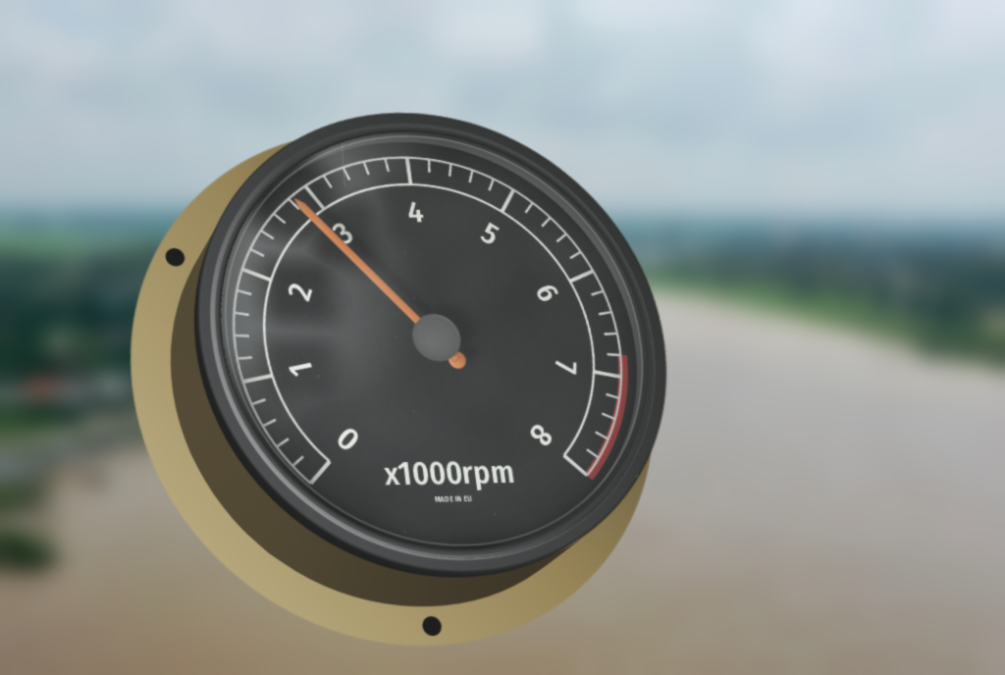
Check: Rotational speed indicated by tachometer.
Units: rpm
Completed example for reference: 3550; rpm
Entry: 2800; rpm
